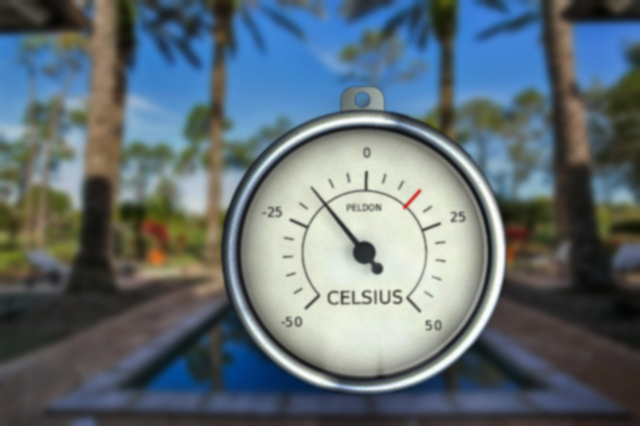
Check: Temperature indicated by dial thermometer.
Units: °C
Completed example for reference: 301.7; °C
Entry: -15; °C
